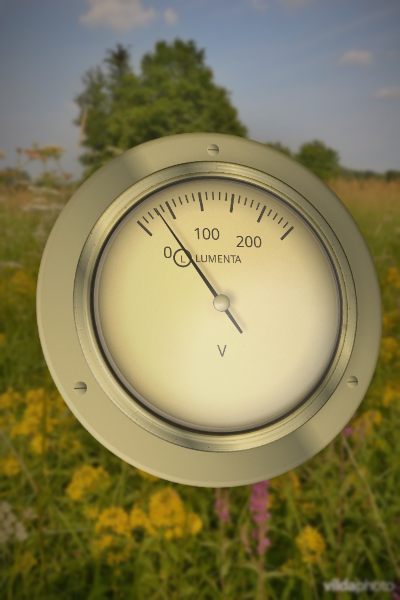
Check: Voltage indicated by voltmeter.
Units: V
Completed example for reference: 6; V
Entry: 30; V
